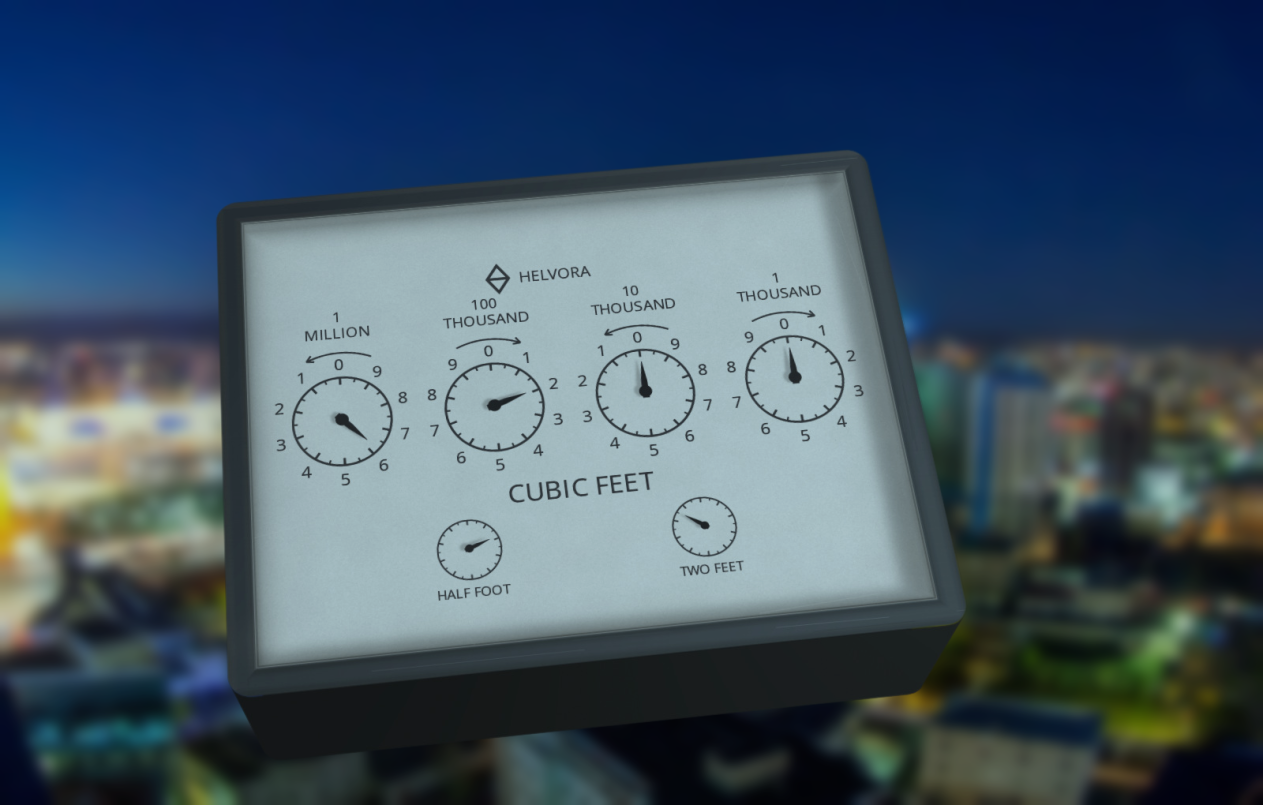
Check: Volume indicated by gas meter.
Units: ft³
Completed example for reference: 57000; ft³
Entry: 620000; ft³
